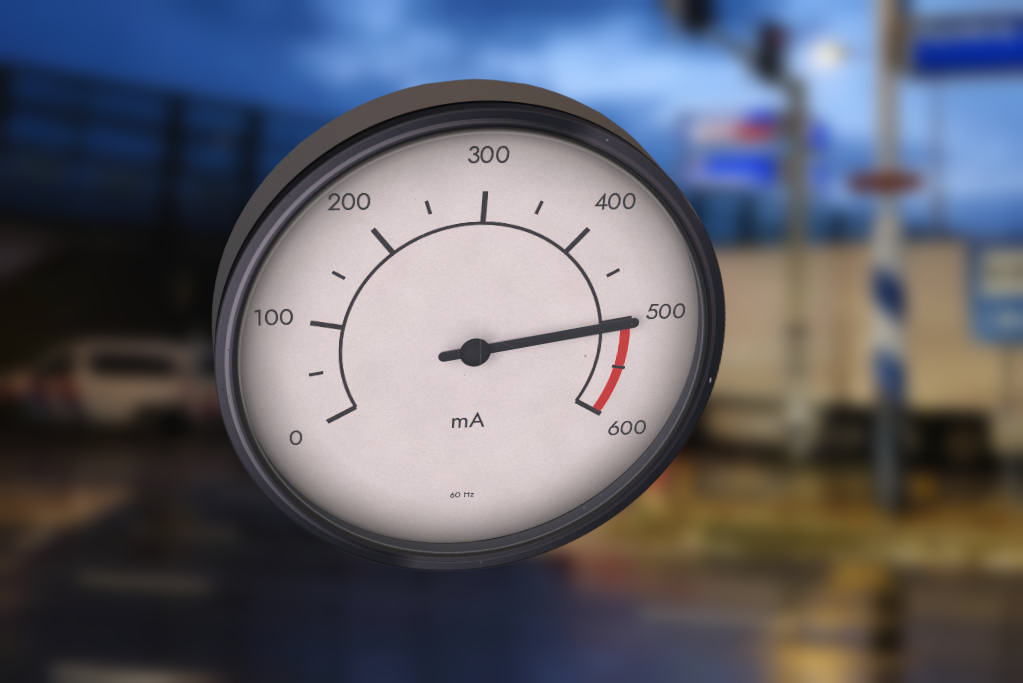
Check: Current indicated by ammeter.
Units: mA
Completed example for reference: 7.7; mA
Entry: 500; mA
